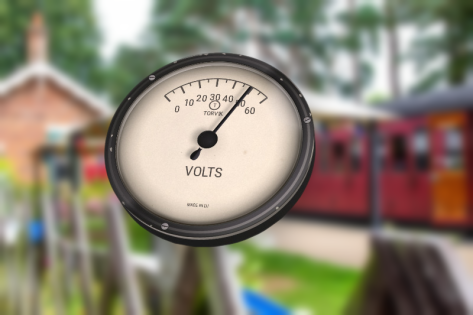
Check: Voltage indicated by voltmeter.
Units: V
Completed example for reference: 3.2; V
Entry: 50; V
